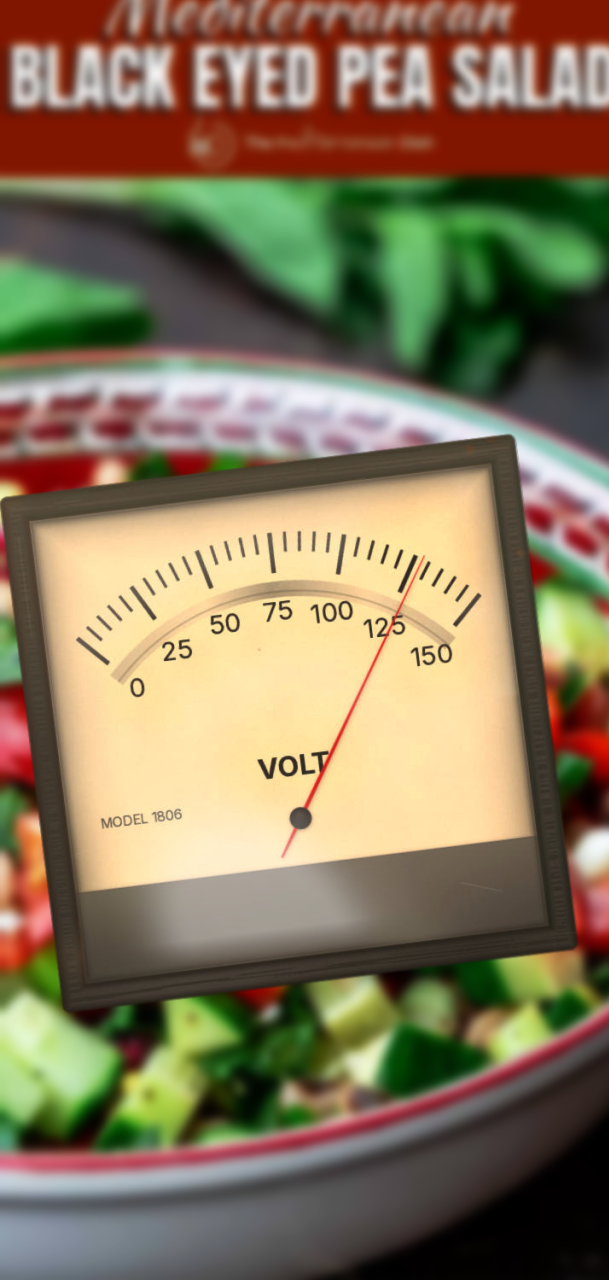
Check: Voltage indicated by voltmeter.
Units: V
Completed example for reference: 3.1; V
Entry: 127.5; V
